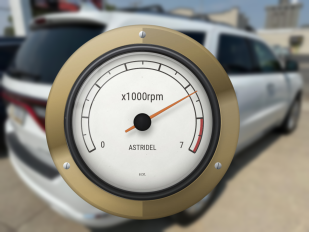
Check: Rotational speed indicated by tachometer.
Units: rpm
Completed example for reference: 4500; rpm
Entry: 5250; rpm
